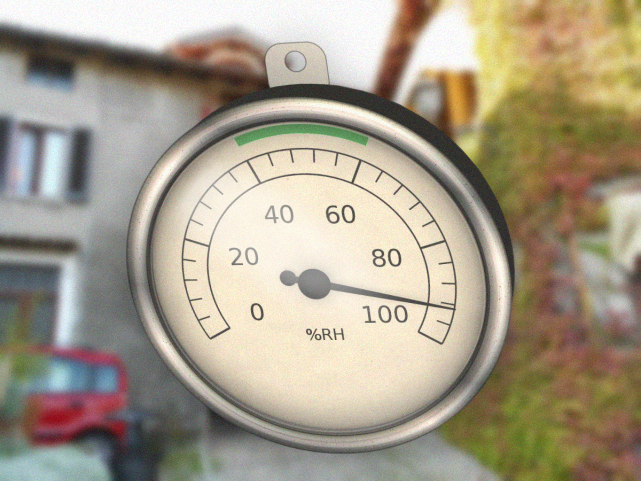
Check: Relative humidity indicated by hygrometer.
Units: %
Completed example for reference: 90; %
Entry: 92; %
